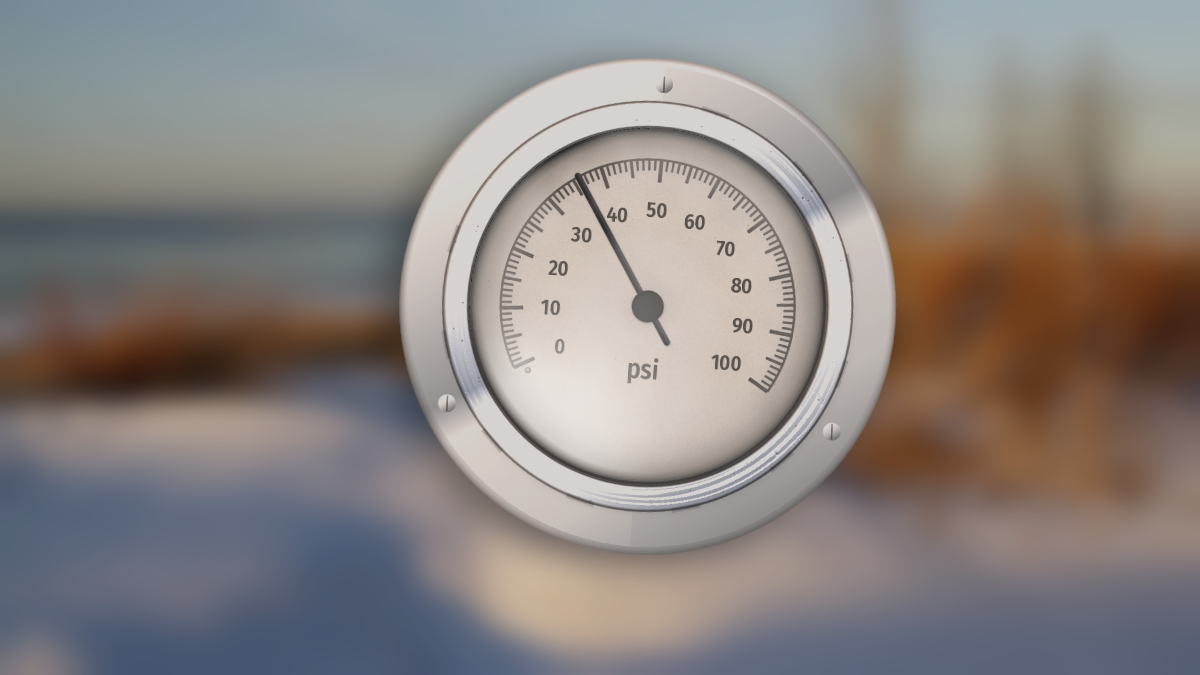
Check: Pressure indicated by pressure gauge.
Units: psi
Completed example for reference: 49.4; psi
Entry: 36; psi
